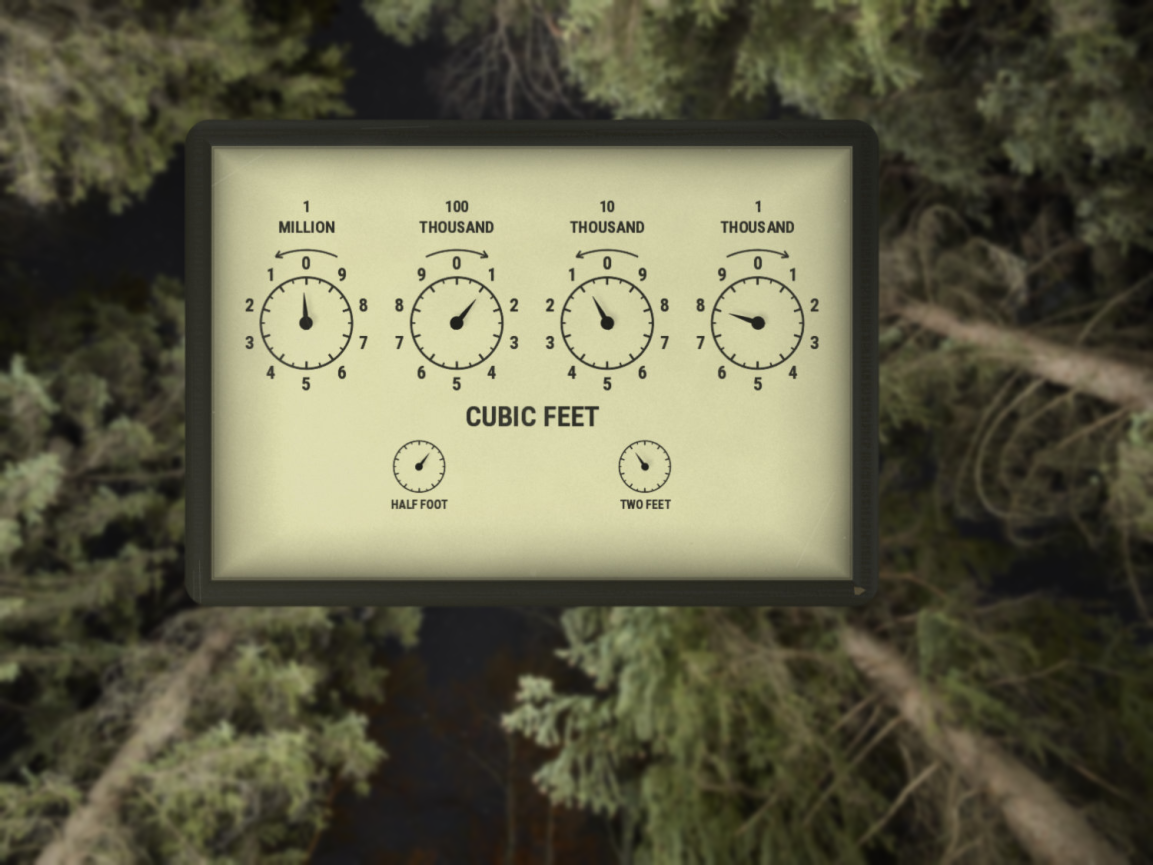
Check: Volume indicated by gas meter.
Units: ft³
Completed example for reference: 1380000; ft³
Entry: 10800; ft³
